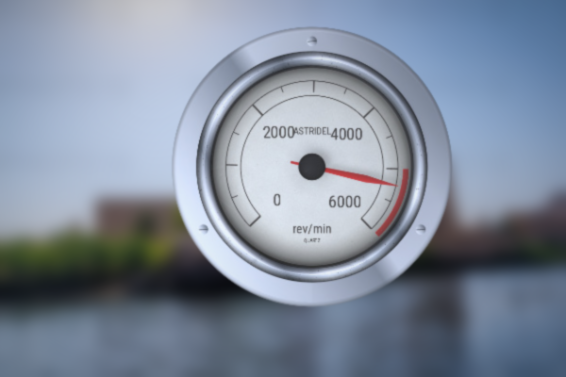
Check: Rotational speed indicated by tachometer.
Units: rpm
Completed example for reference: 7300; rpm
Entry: 5250; rpm
